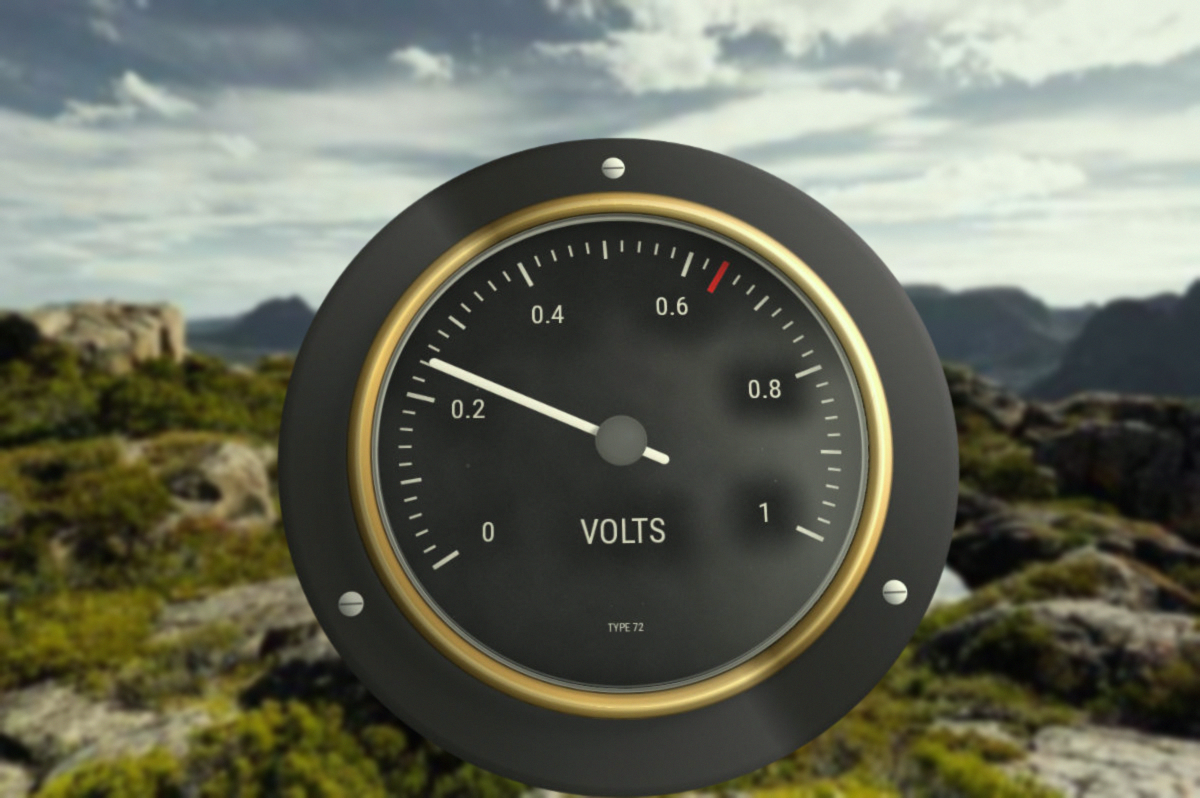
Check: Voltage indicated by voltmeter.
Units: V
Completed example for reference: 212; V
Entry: 0.24; V
